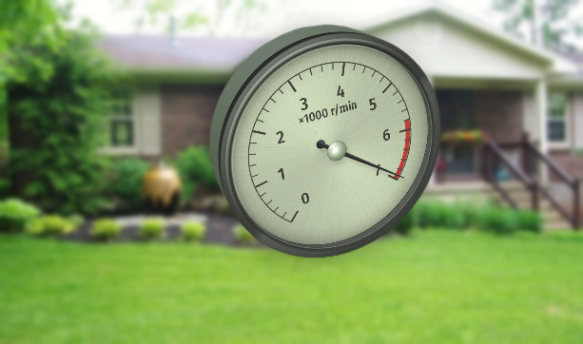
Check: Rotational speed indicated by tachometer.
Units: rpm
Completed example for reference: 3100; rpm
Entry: 6900; rpm
